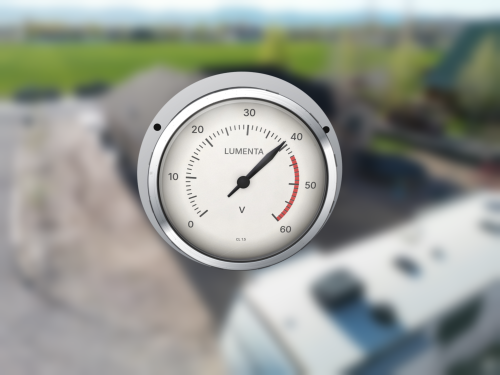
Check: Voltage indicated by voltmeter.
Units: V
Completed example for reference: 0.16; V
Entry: 39; V
